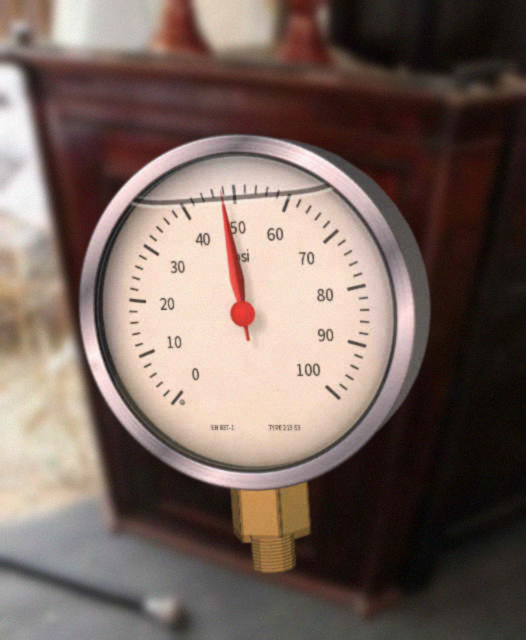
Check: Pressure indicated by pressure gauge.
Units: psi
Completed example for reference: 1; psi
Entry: 48; psi
